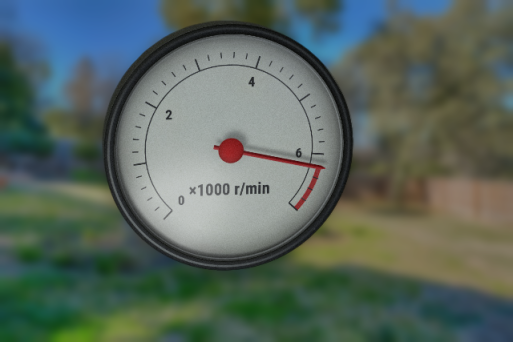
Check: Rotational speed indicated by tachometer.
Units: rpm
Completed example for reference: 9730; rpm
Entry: 6200; rpm
